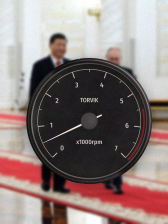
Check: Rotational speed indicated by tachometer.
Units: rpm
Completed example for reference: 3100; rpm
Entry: 500; rpm
